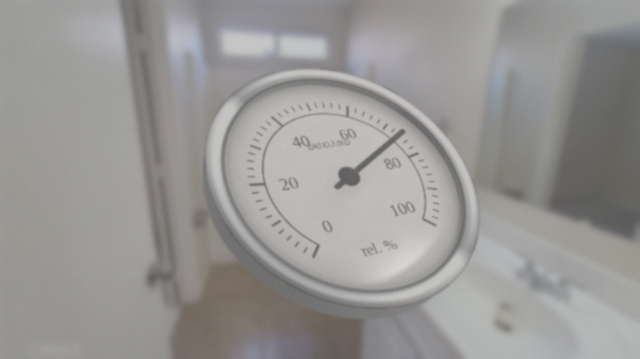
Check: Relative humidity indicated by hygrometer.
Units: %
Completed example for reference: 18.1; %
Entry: 74; %
